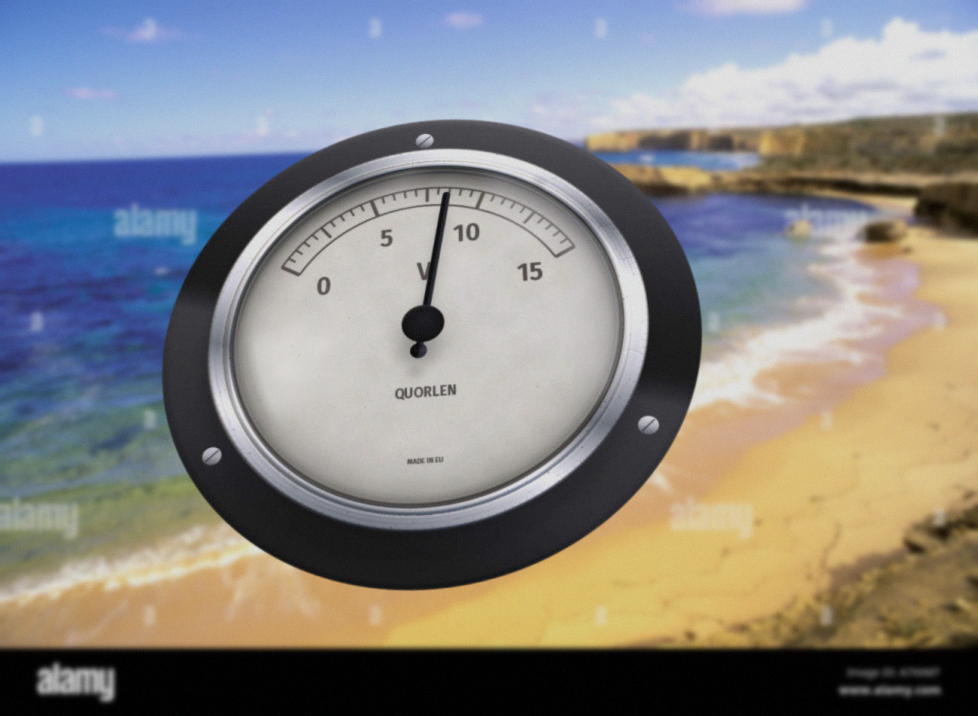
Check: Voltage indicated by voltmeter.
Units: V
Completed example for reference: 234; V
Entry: 8.5; V
